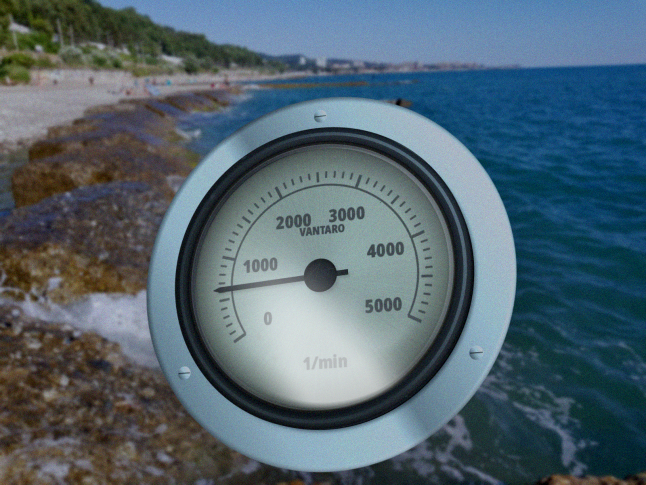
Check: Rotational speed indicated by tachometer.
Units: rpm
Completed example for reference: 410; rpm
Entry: 600; rpm
